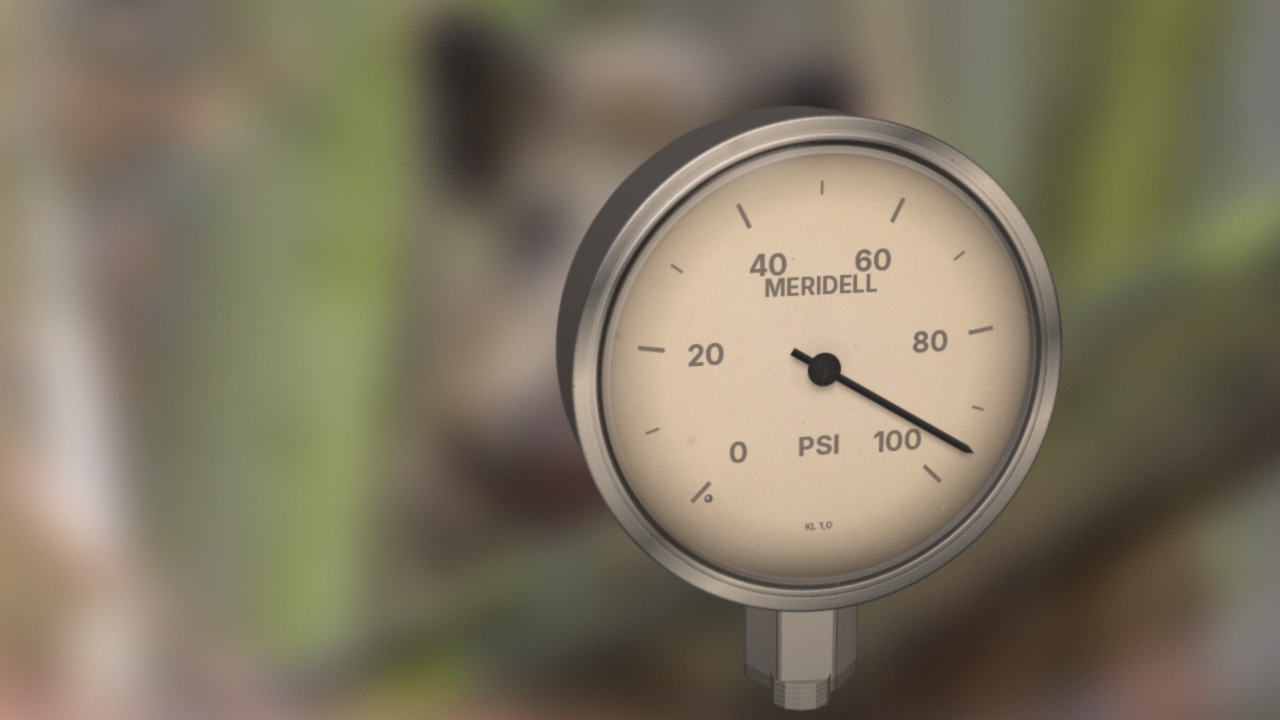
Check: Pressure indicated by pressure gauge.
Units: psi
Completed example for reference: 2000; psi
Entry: 95; psi
